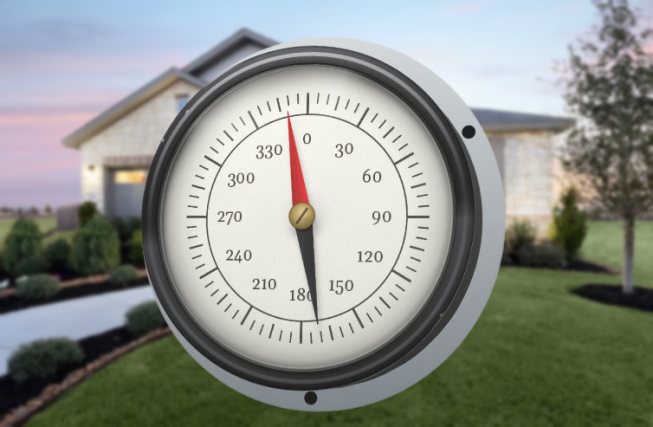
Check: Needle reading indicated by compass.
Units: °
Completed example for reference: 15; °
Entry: 350; °
